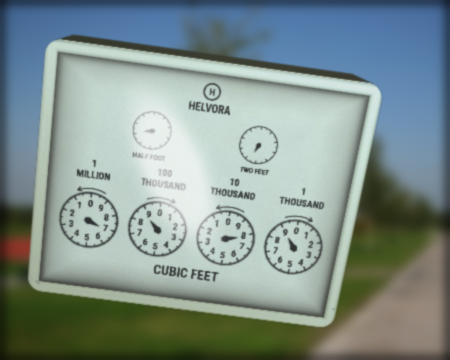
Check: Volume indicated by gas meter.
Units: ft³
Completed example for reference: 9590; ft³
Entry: 687900; ft³
